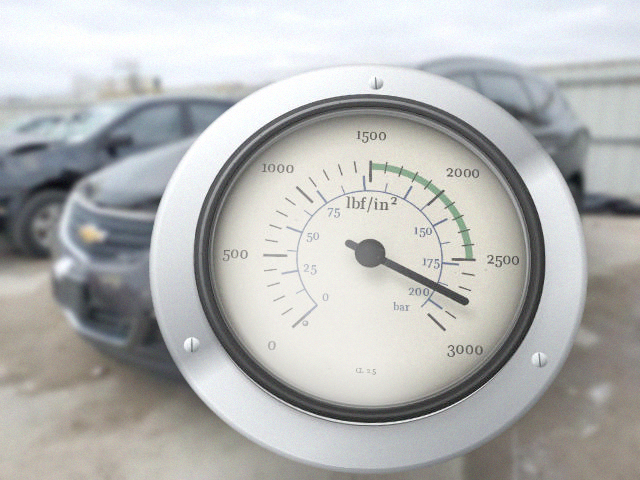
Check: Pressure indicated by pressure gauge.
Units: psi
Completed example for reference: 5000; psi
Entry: 2800; psi
